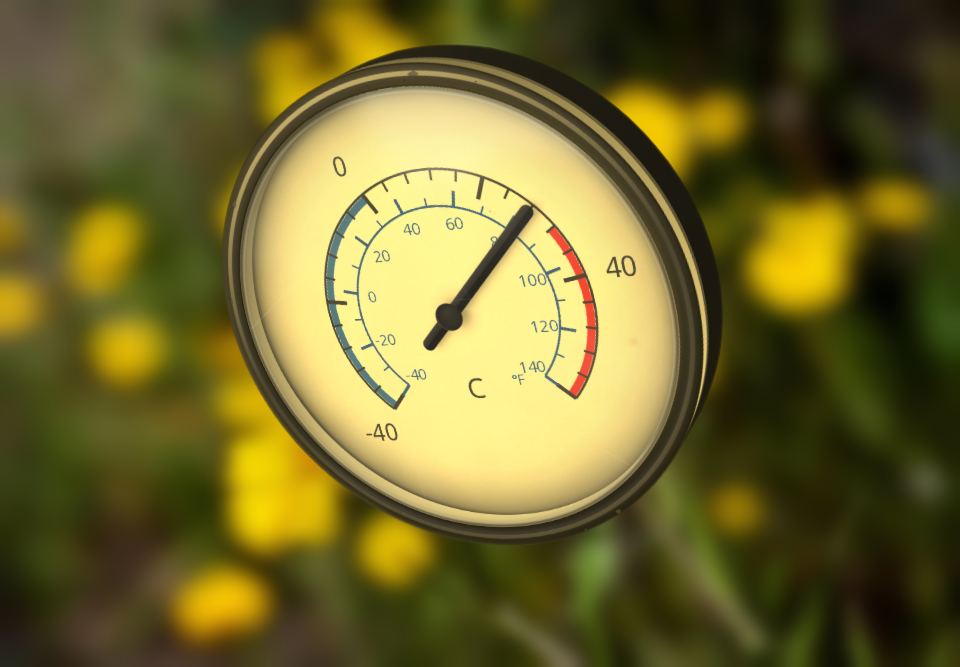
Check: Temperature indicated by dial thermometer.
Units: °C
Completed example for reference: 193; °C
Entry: 28; °C
